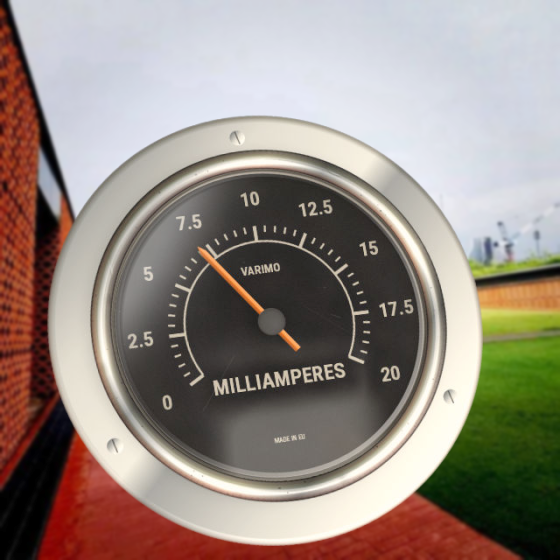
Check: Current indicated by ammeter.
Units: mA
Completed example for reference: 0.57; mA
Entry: 7; mA
